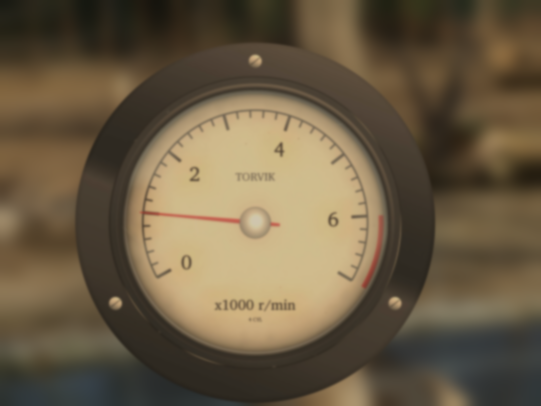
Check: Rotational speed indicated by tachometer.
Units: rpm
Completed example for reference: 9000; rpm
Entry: 1000; rpm
